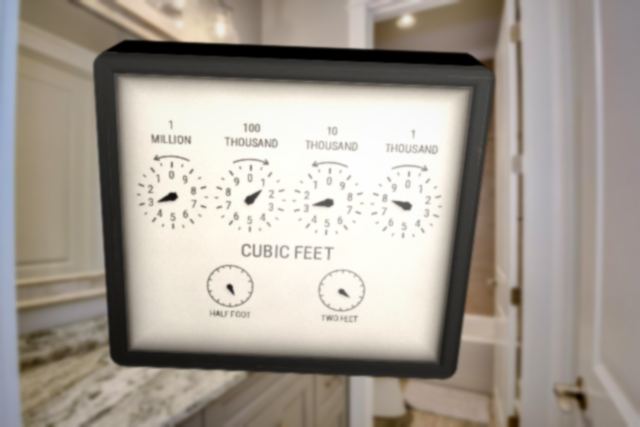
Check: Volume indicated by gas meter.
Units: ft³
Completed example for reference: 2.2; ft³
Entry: 312800; ft³
